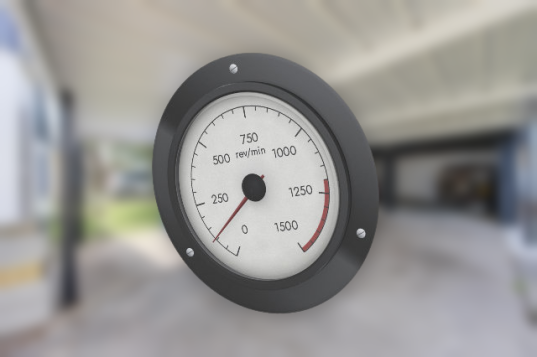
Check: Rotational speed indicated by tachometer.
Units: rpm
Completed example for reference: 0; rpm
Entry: 100; rpm
